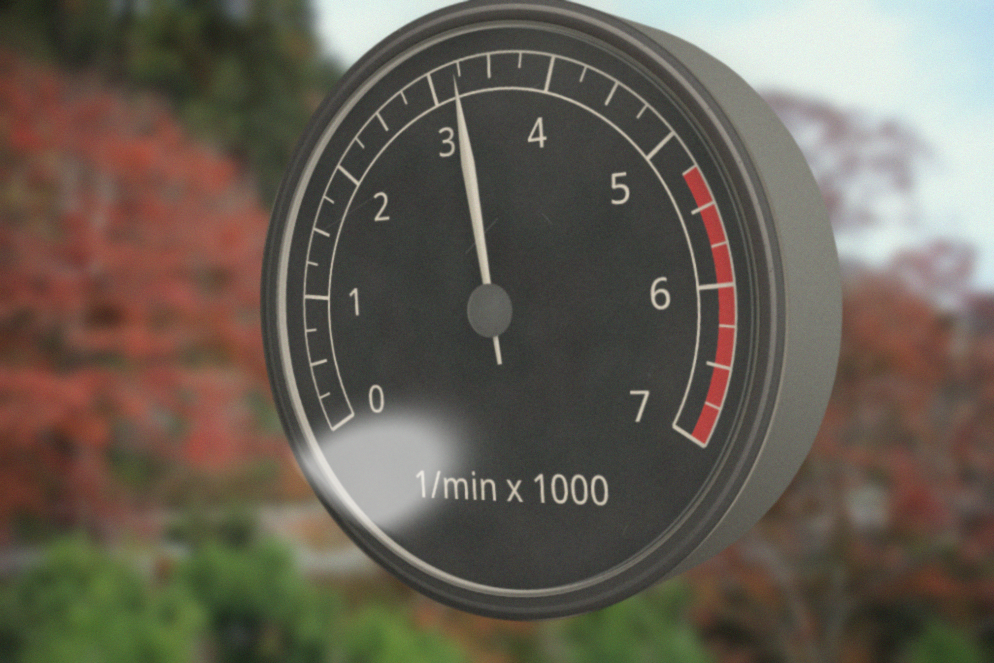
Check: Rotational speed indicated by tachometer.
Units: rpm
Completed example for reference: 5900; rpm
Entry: 3250; rpm
